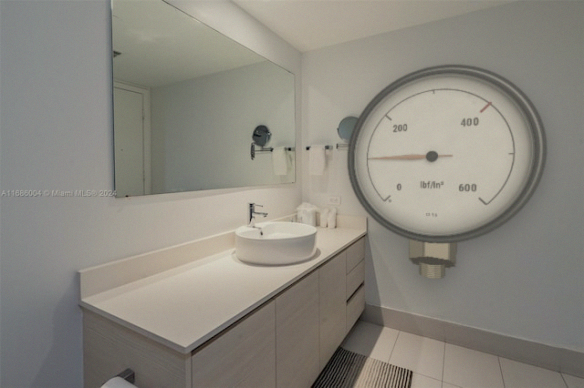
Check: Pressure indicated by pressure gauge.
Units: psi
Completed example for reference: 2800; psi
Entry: 100; psi
